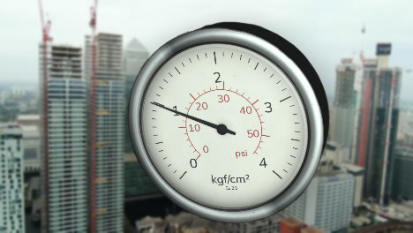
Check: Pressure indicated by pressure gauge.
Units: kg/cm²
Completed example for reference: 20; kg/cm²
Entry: 1; kg/cm²
